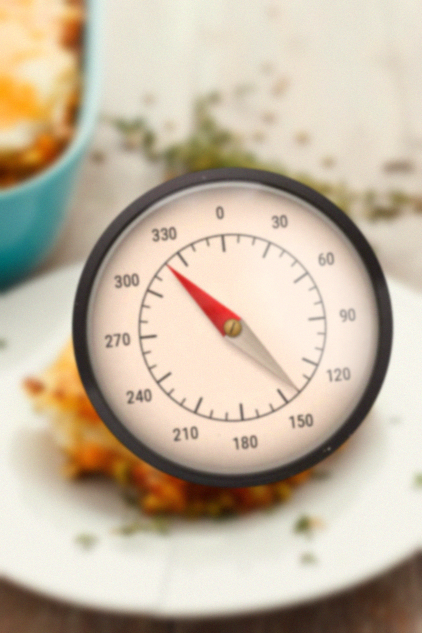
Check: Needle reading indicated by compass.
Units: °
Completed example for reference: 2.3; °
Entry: 320; °
